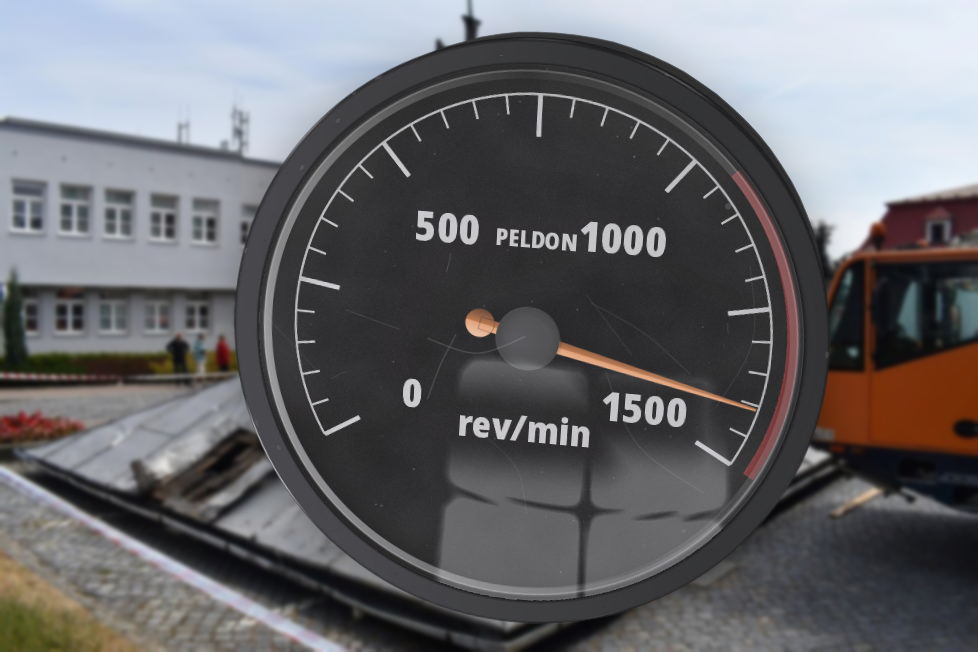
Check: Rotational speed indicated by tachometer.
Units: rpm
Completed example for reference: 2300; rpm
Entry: 1400; rpm
